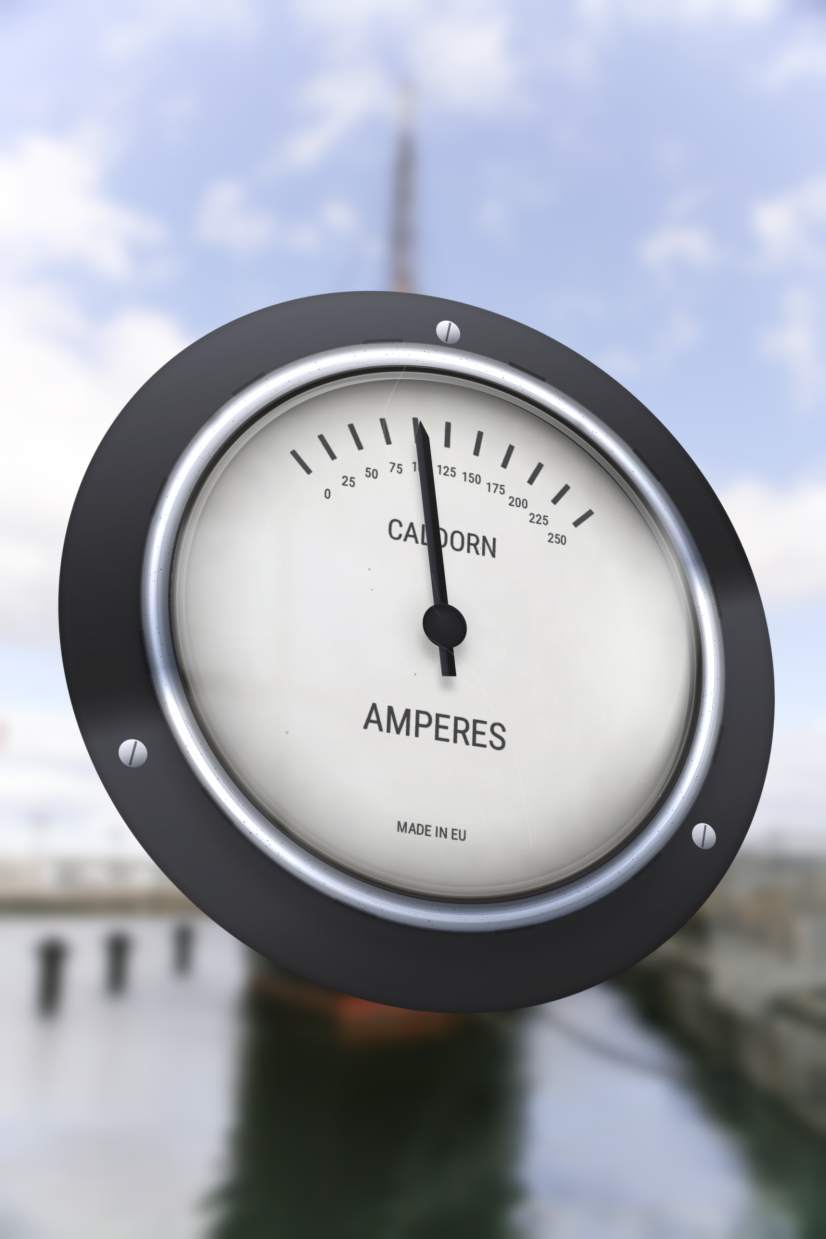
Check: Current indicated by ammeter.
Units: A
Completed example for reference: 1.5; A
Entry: 100; A
